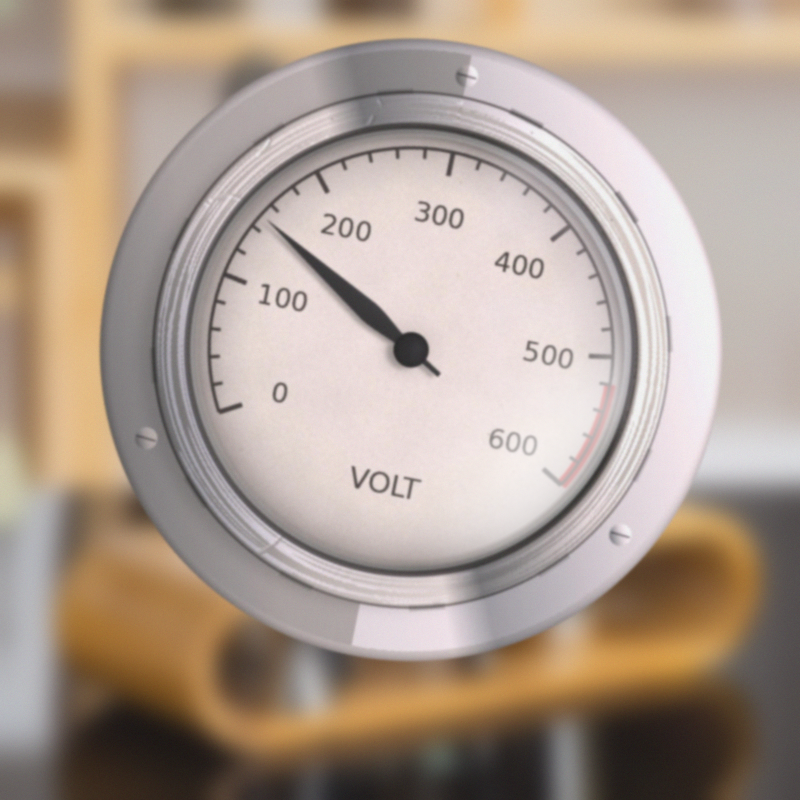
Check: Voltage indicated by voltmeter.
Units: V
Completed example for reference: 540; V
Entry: 150; V
